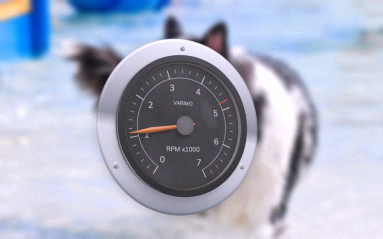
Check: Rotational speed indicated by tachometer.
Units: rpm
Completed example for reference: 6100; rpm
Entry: 1100; rpm
